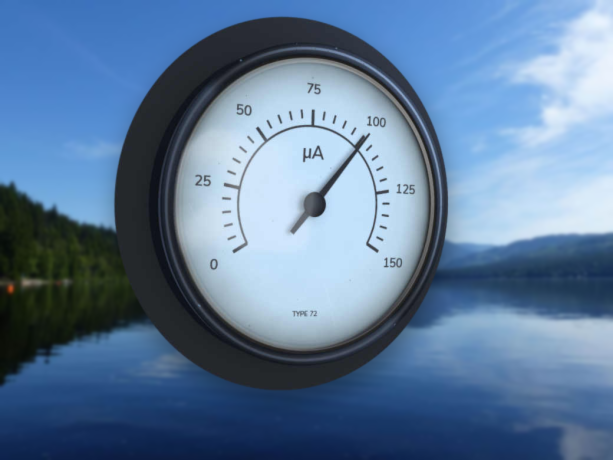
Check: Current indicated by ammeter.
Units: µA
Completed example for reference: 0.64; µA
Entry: 100; µA
